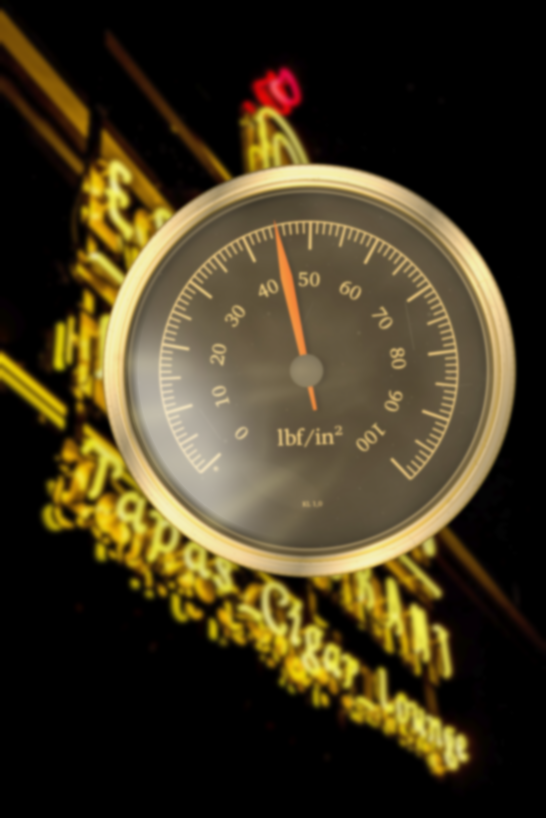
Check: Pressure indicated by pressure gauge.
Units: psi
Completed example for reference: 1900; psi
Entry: 45; psi
